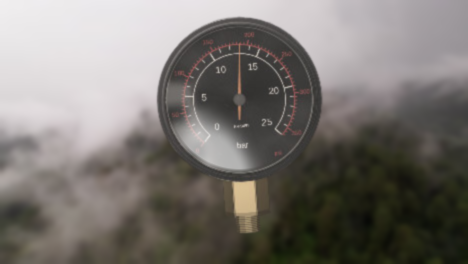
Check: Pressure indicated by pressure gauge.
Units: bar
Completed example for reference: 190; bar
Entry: 13; bar
